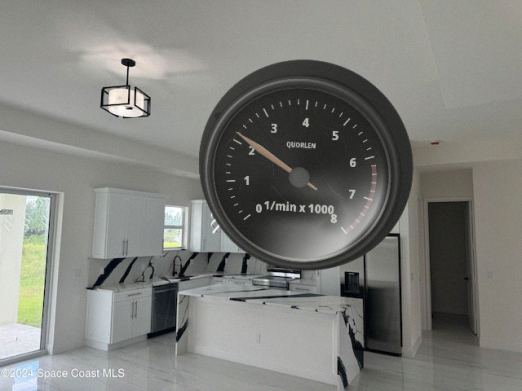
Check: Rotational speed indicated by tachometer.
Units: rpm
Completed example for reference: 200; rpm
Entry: 2200; rpm
